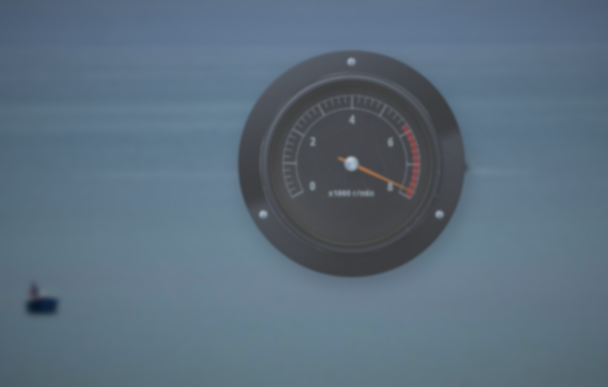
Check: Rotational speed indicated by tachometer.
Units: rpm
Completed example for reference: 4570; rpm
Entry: 7800; rpm
